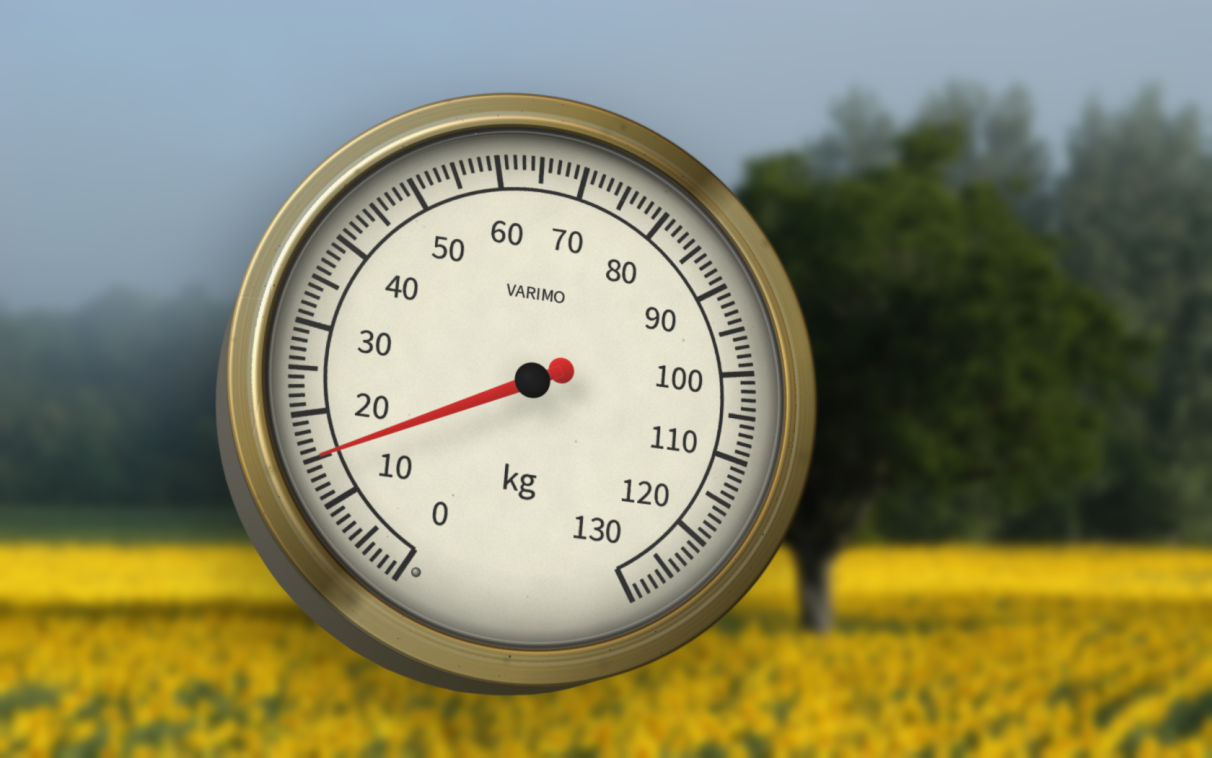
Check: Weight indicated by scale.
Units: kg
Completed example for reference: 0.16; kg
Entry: 15; kg
